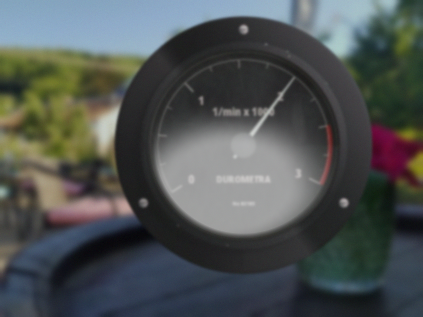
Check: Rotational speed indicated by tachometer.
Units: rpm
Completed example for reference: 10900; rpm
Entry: 2000; rpm
